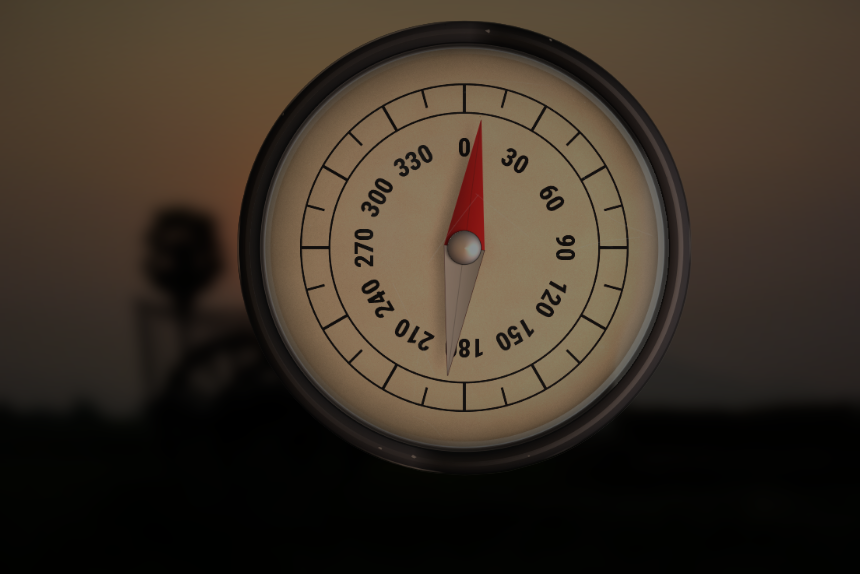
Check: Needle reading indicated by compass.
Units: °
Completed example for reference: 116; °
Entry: 7.5; °
